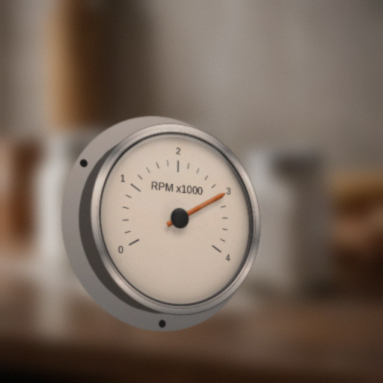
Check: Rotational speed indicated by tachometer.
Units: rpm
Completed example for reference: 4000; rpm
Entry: 3000; rpm
